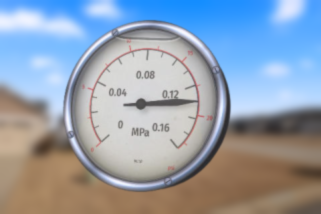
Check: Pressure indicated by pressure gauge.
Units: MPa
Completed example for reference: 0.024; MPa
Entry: 0.13; MPa
